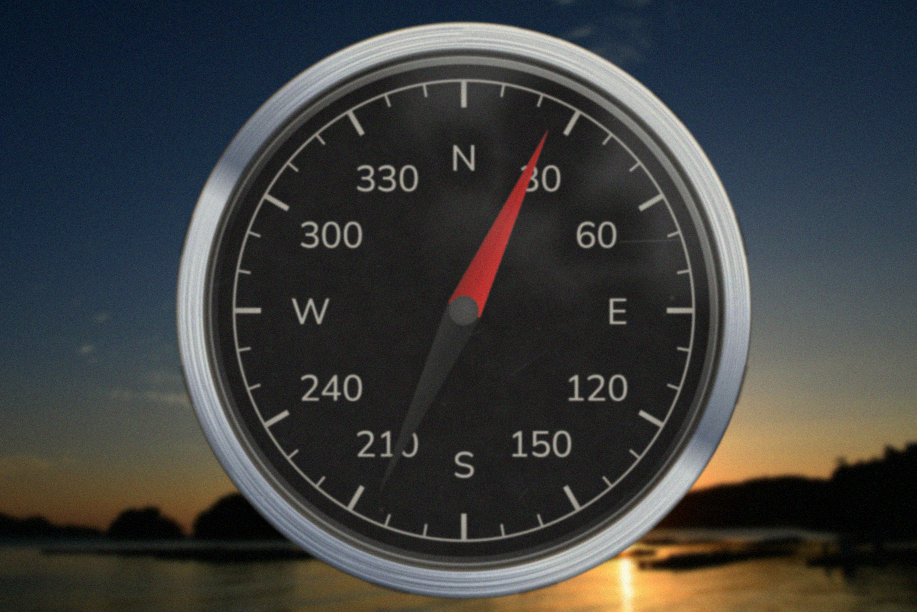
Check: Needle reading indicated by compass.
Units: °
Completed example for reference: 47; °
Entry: 25; °
